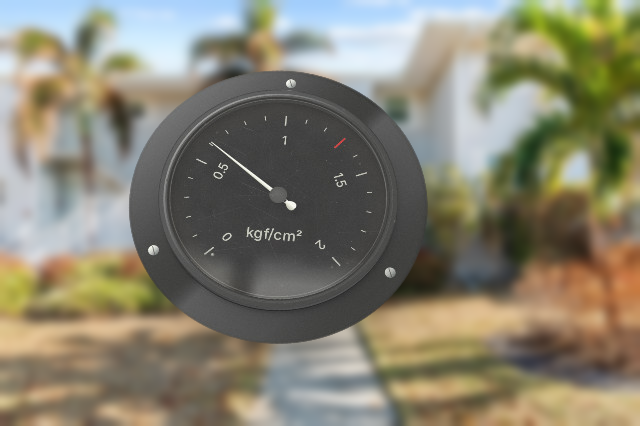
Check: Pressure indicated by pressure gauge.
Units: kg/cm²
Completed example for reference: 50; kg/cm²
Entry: 0.6; kg/cm²
